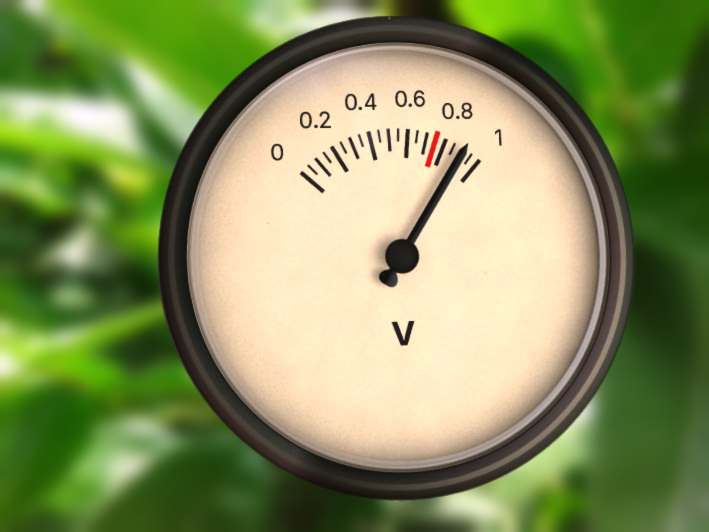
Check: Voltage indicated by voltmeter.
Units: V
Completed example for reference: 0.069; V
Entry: 0.9; V
